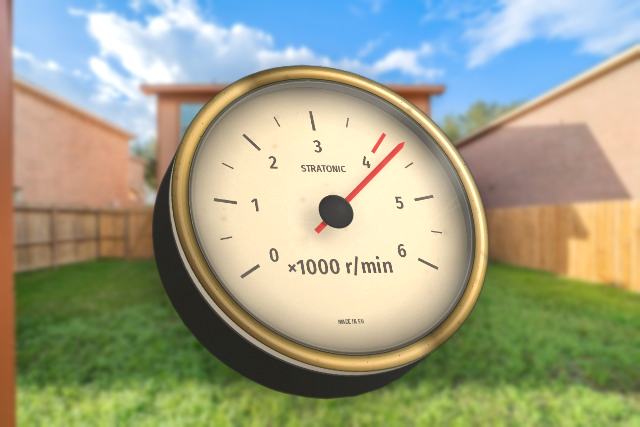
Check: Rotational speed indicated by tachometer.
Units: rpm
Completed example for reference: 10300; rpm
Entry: 4250; rpm
